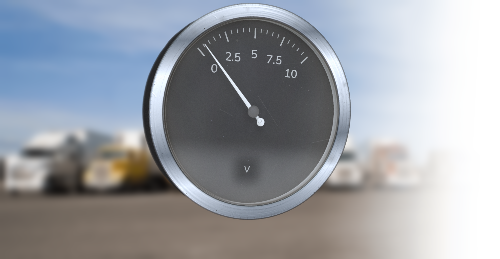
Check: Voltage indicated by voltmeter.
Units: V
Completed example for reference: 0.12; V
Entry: 0.5; V
